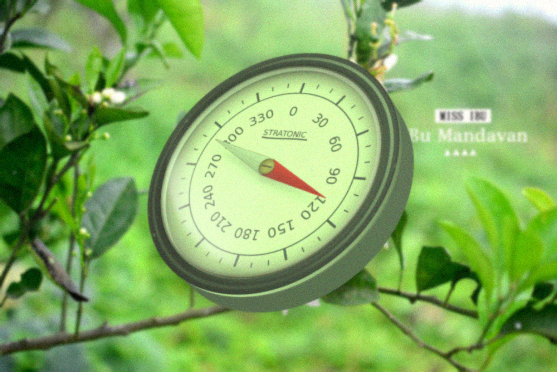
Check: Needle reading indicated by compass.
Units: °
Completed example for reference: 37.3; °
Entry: 110; °
